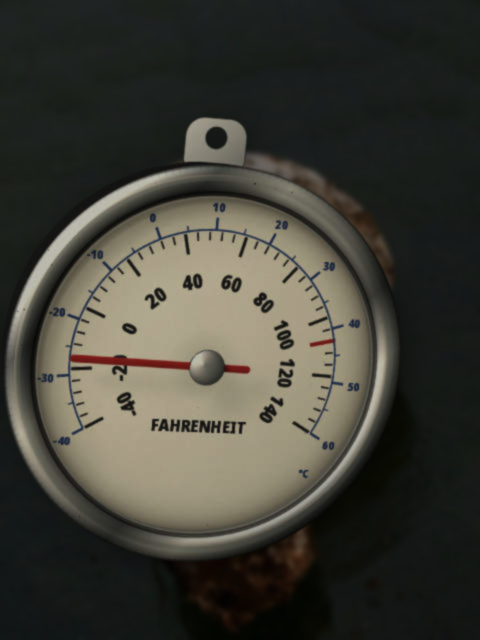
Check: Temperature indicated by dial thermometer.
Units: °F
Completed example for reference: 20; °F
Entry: -16; °F
